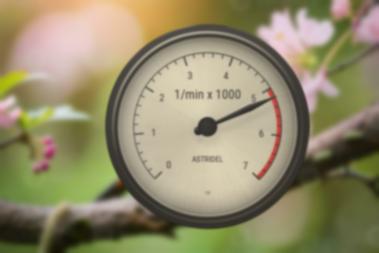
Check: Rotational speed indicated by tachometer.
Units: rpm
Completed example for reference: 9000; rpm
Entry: 5200; rpm
